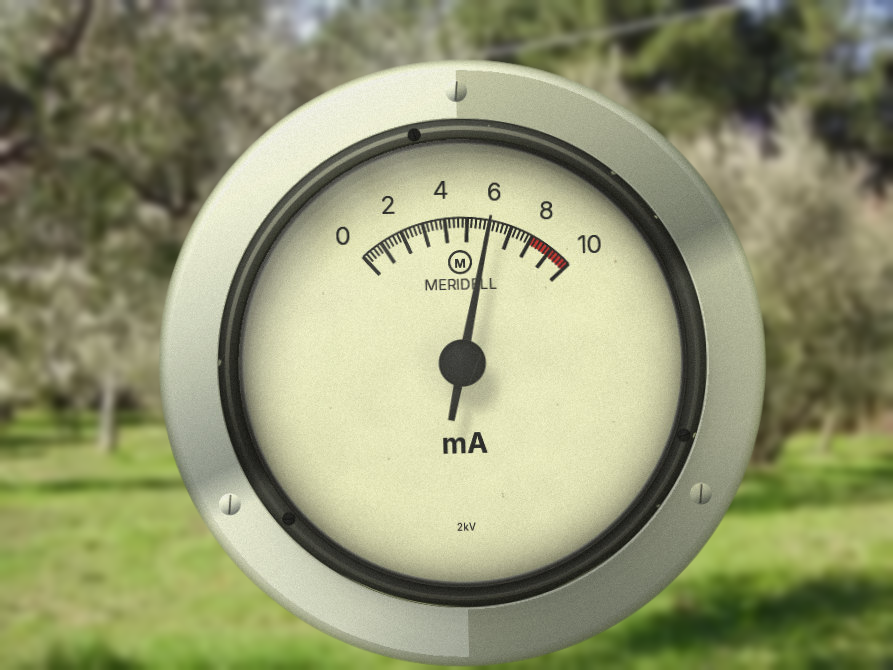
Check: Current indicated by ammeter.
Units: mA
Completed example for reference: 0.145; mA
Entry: 6; mA
